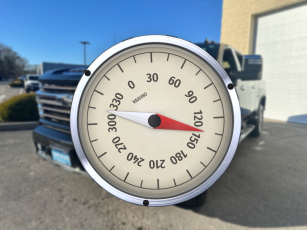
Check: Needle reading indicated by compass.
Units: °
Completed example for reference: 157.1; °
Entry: 135; °
